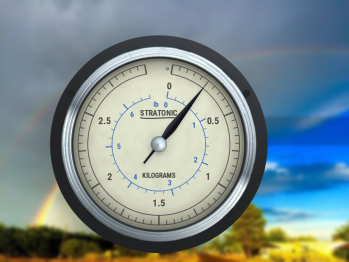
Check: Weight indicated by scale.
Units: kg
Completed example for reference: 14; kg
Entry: 0.25; kg
